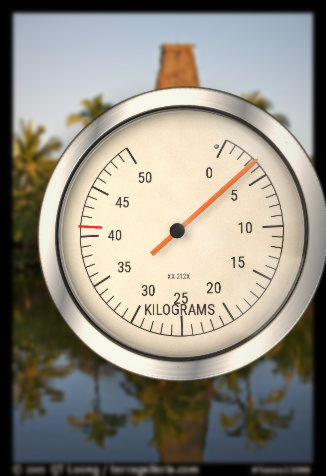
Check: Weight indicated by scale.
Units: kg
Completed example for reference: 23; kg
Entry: 3.5; kg
